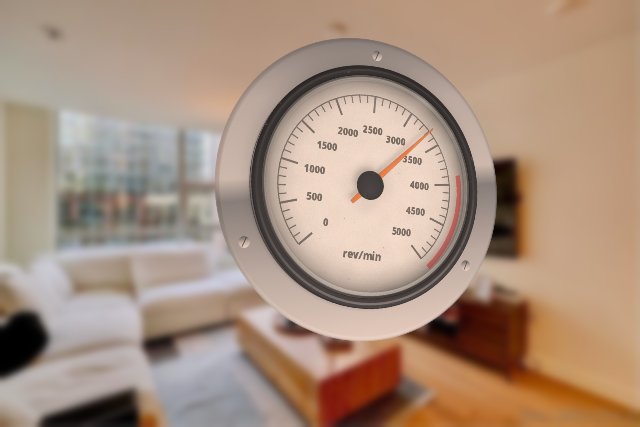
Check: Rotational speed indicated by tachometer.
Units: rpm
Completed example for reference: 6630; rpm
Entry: 3300; rpm
